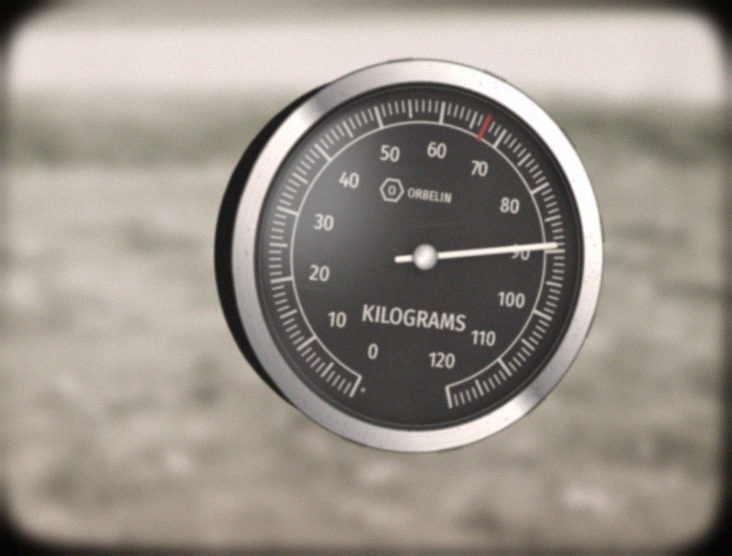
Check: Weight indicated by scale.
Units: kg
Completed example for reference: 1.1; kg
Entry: 89; kg
